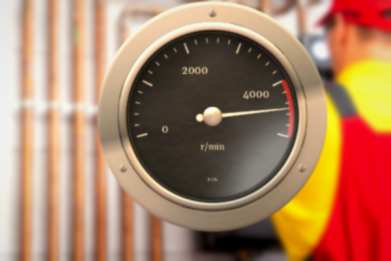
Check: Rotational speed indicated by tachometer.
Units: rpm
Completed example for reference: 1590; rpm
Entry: 4500; rpm
